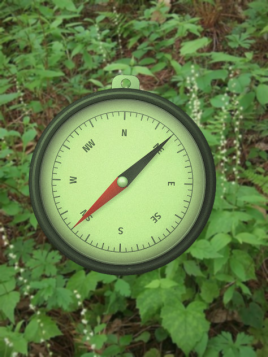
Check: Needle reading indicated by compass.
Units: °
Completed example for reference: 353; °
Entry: 225; °
